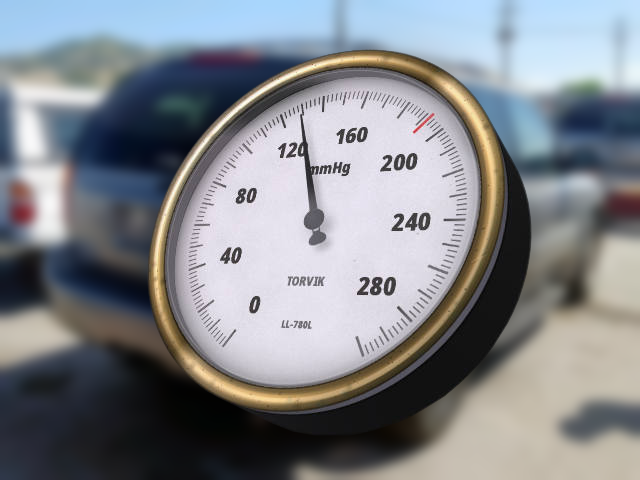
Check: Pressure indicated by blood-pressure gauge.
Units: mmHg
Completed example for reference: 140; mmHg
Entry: 130; mmHg
